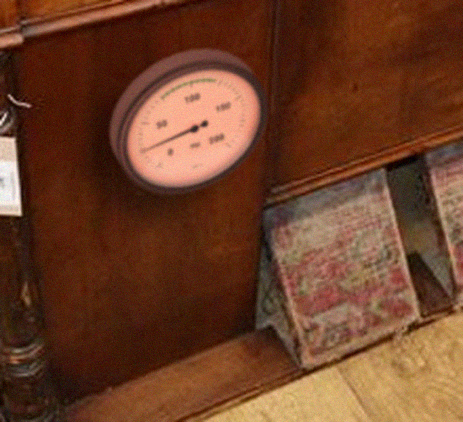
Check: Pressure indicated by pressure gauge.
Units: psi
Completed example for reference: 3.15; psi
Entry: 25; psi
